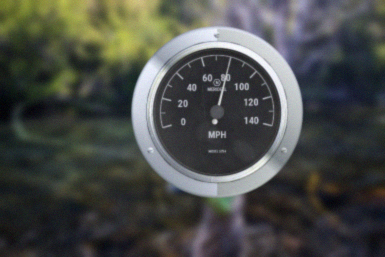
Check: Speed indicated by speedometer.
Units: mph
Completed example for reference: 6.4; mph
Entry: 80; mph
